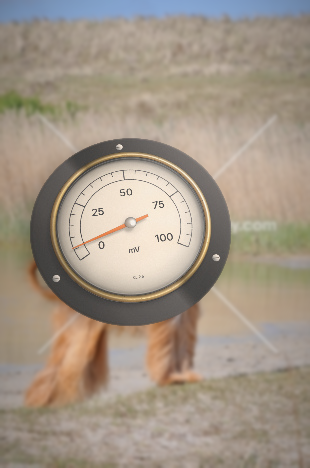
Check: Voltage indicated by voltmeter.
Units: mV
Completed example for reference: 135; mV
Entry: 5; mV
